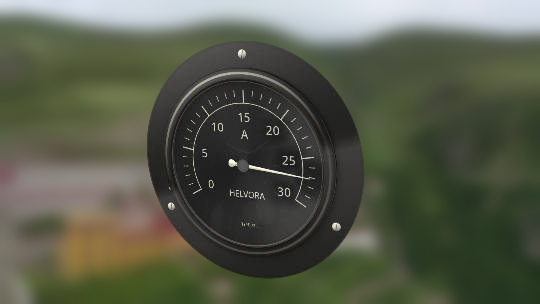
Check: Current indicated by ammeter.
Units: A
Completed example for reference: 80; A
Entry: 27; A
